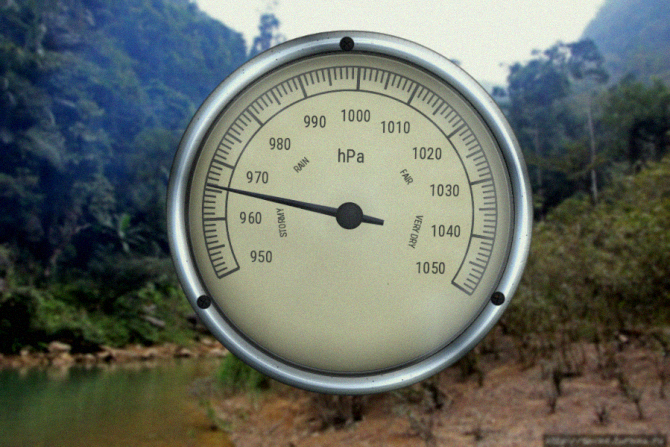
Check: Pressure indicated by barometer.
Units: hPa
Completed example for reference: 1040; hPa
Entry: 966; hPa
